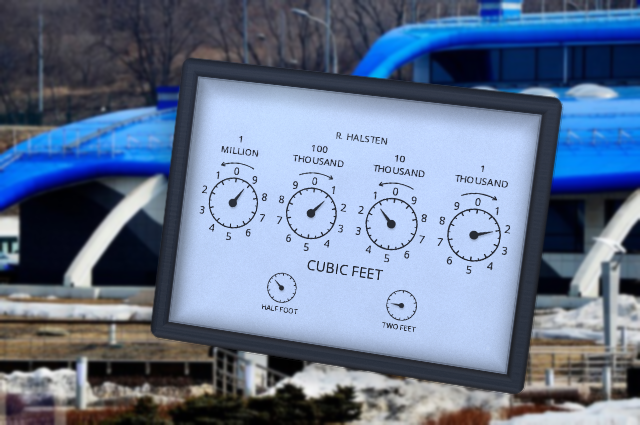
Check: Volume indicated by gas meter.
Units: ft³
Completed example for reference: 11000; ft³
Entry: 911200; ft³
